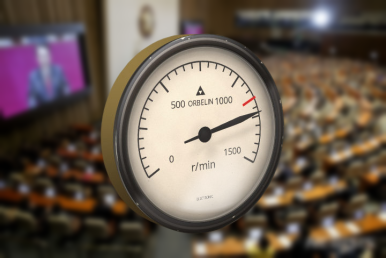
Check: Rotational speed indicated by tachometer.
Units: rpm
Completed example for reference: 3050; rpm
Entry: 1225; rpm
